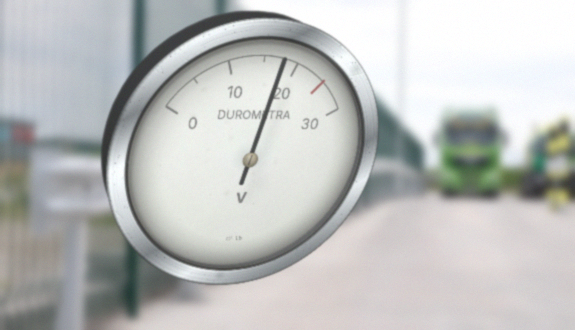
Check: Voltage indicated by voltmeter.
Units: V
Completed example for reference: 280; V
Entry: 17.5; V
